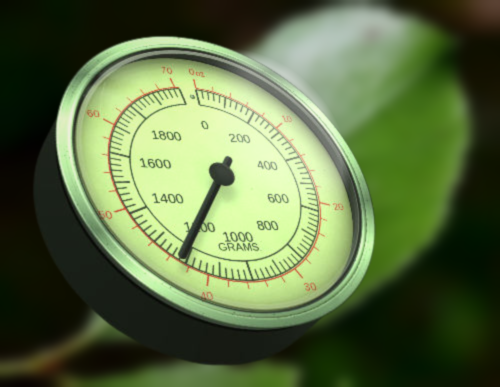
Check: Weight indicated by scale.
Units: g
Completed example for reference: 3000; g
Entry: 1220; g
